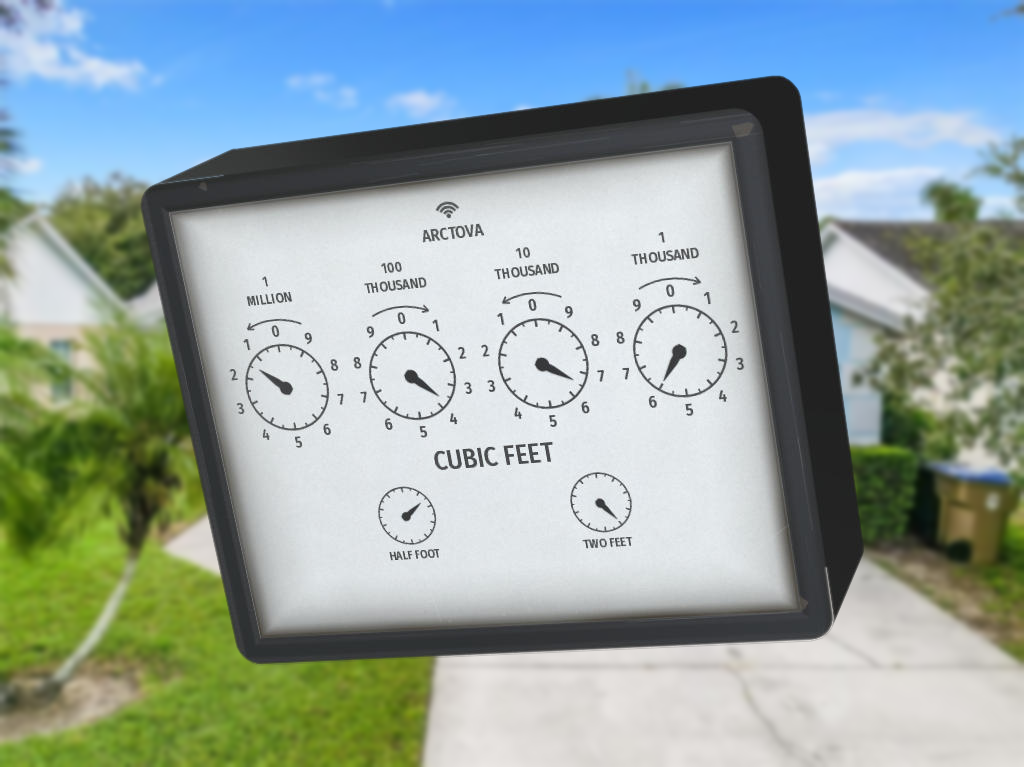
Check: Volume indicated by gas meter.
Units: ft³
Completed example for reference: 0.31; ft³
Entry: 136600; ft³
